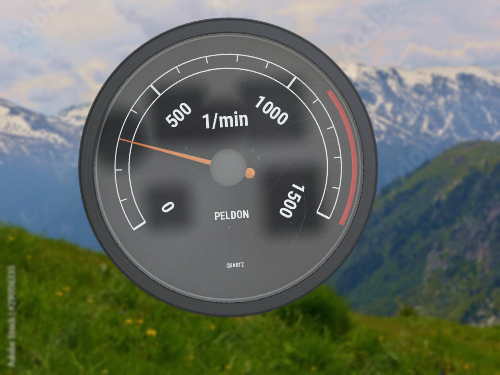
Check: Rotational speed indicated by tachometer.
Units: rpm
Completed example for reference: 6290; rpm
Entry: 300; rpm
